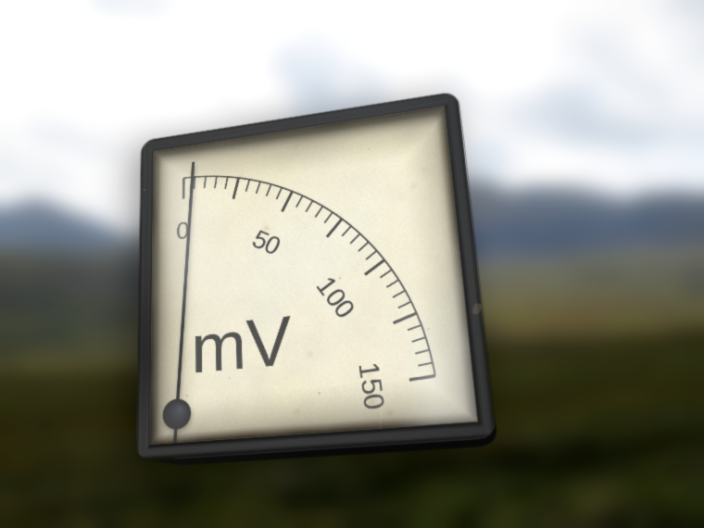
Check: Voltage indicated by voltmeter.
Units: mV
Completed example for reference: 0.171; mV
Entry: 5; mV
